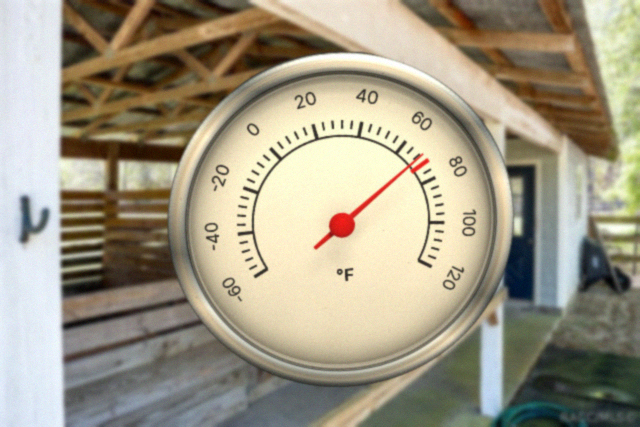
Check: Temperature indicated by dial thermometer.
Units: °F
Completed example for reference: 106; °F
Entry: 68; °F
